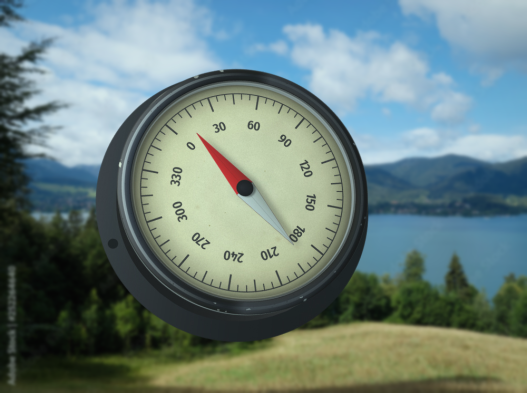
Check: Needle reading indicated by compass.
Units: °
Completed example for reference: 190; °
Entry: 10; °
